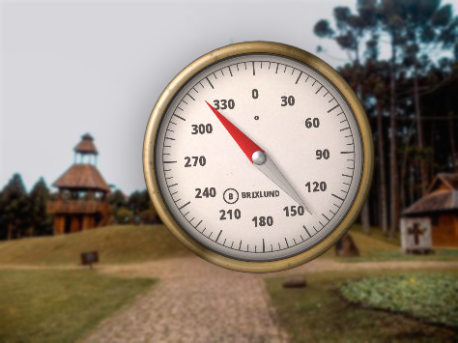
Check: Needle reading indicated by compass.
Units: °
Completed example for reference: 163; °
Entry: 320; °
